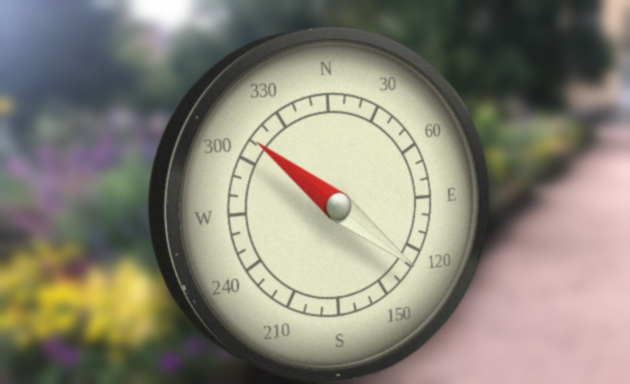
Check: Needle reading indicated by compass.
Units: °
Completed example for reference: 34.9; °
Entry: 310; °
